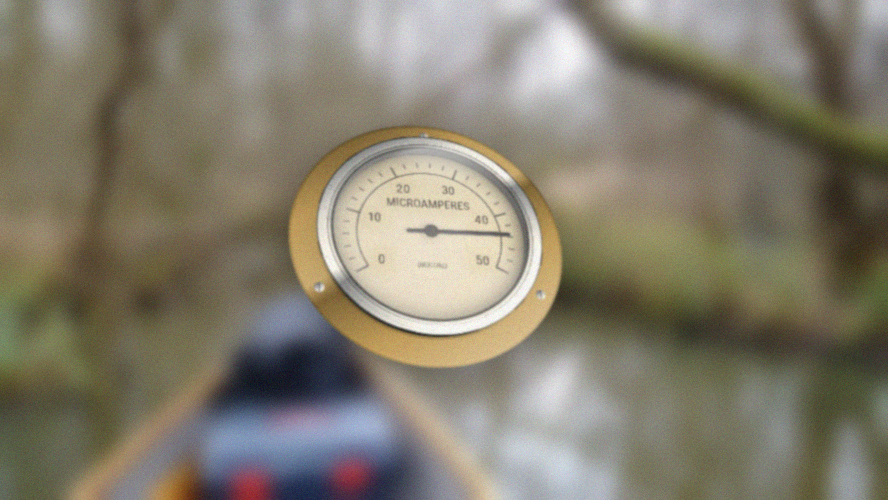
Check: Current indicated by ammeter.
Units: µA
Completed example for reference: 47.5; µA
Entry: 44; µA
